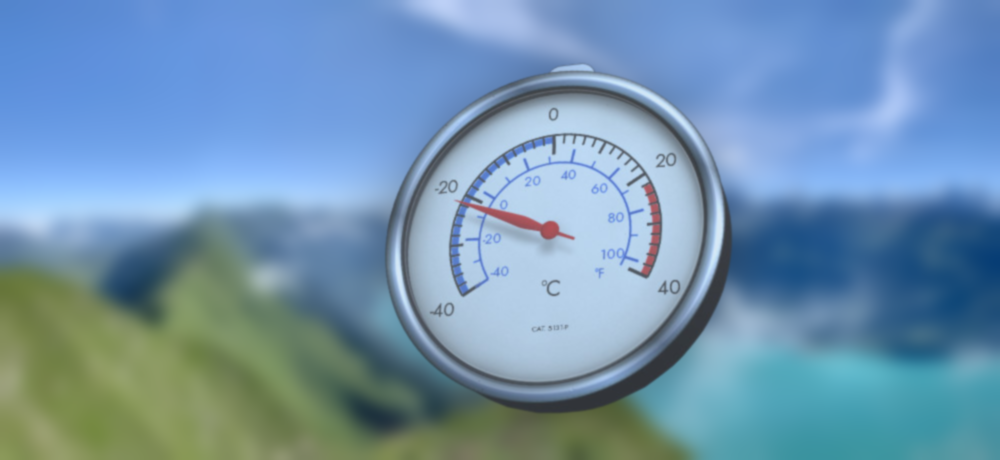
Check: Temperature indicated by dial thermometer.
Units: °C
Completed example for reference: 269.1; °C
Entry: -22; °C
